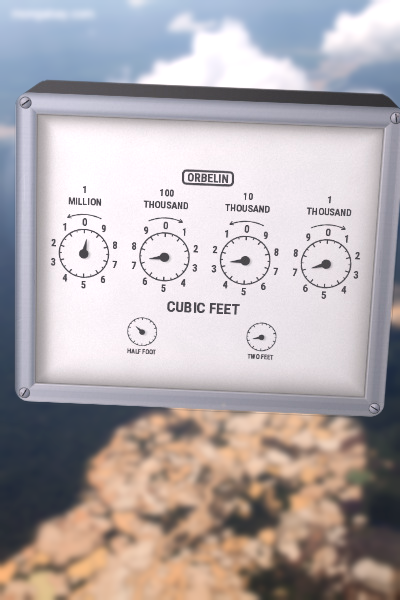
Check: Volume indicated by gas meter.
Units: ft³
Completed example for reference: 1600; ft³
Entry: 972700; ft³
